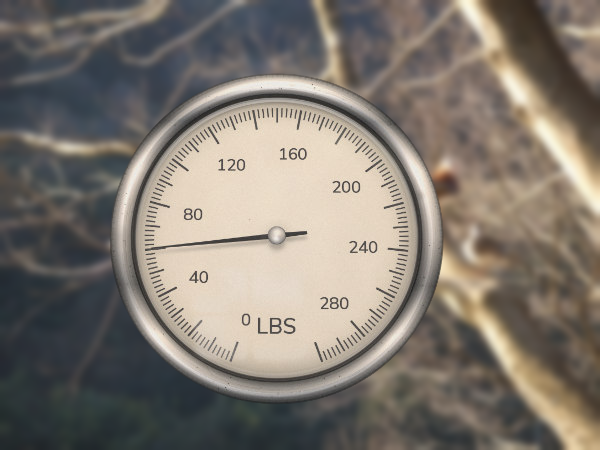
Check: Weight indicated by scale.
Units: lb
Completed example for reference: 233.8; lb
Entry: 60; lb
